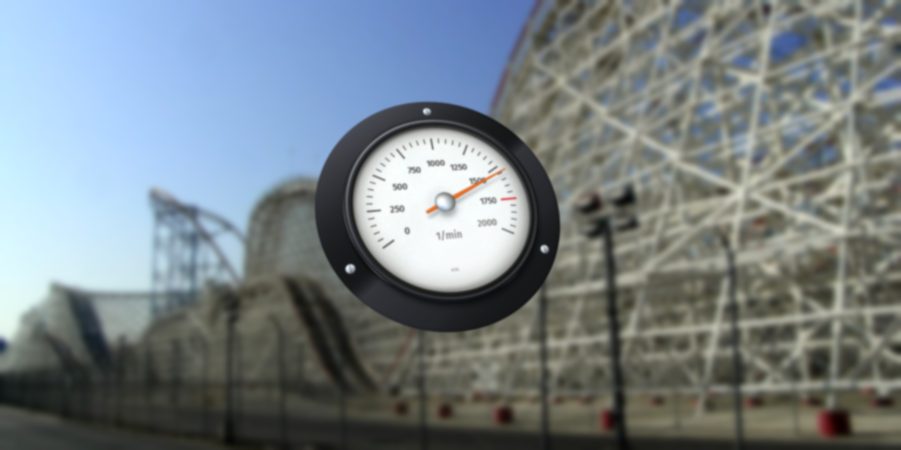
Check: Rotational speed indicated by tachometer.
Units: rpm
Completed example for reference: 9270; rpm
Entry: 1550; rpm
